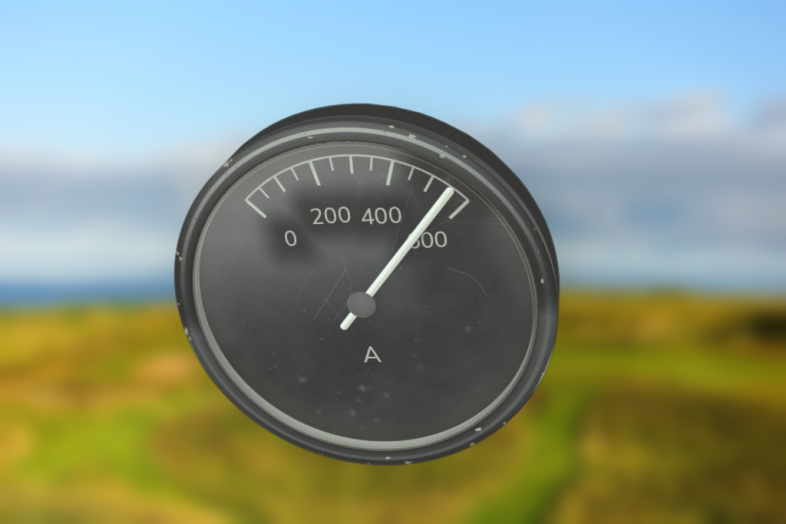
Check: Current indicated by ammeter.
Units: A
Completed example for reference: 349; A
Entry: 550; A
